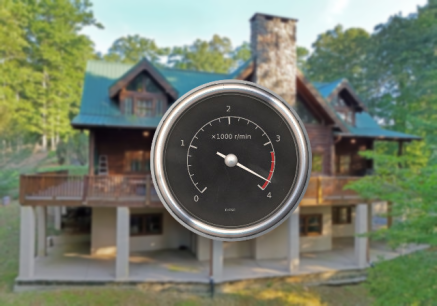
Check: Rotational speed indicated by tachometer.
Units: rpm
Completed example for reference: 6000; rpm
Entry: 3800; rpm
